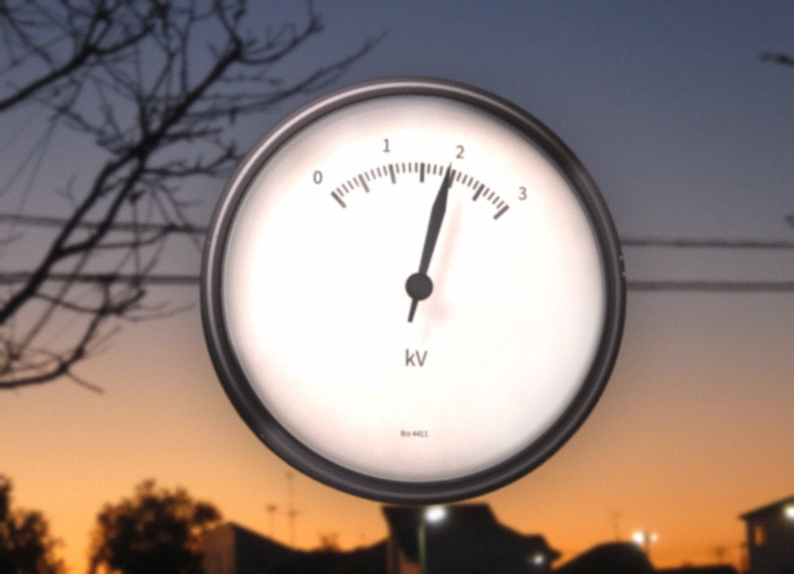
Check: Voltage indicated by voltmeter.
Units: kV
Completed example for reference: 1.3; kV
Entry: 1.9; kV
